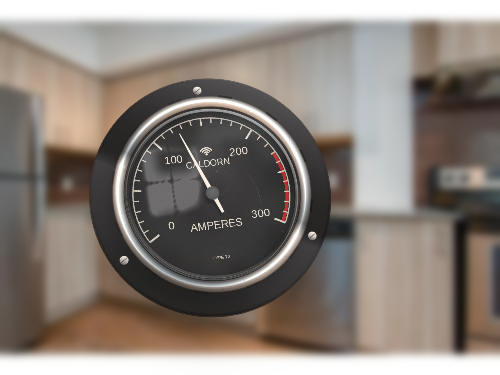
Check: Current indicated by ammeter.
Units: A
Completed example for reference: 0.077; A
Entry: 125; A
